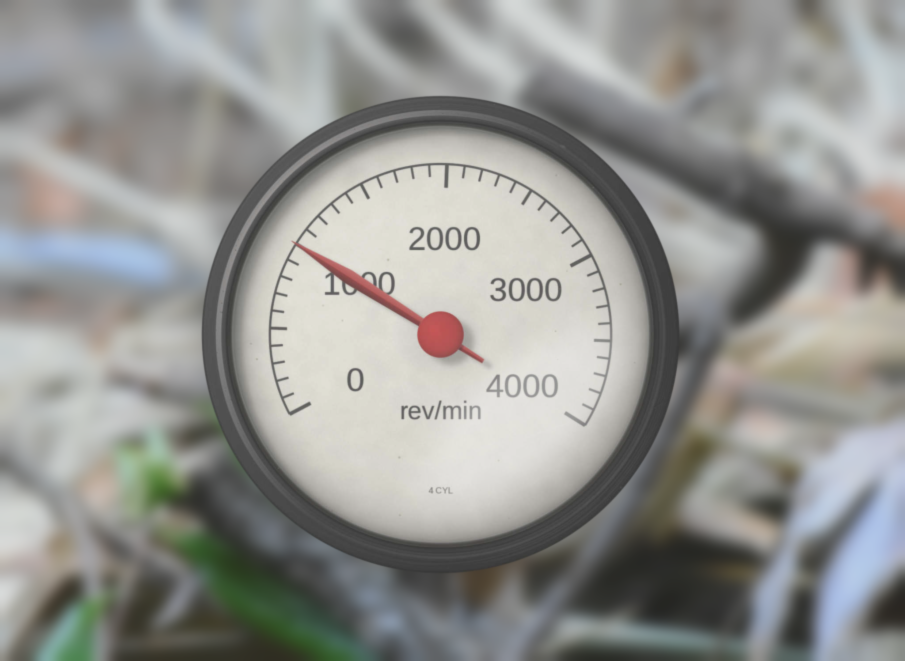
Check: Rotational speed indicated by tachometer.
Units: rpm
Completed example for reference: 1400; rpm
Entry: 1000; rpm
